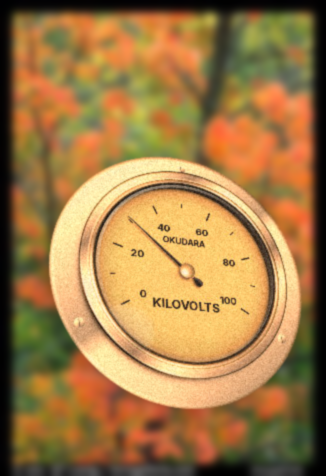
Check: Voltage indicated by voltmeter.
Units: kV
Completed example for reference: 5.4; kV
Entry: 30; kV
